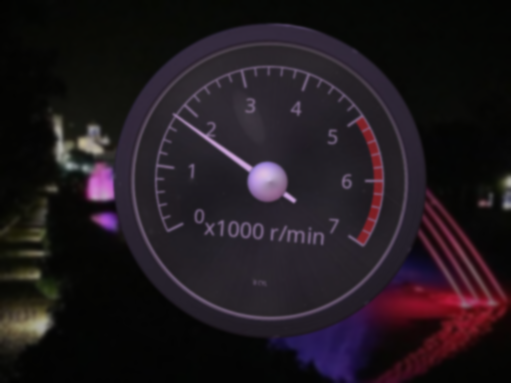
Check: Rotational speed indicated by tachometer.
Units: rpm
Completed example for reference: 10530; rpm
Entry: 1800; rpm
